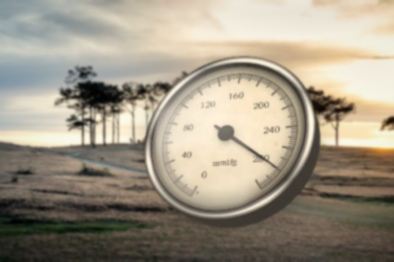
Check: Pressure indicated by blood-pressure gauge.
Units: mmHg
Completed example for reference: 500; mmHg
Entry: 280; mmHg
